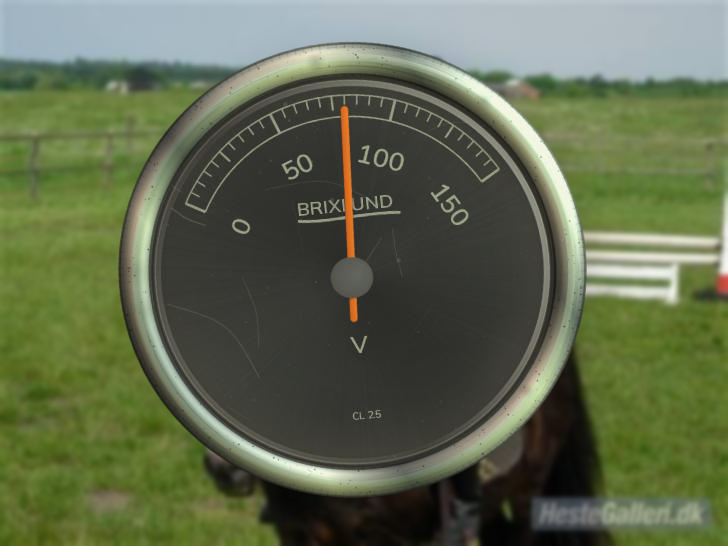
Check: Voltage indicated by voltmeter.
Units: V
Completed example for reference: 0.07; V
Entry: 80; V
